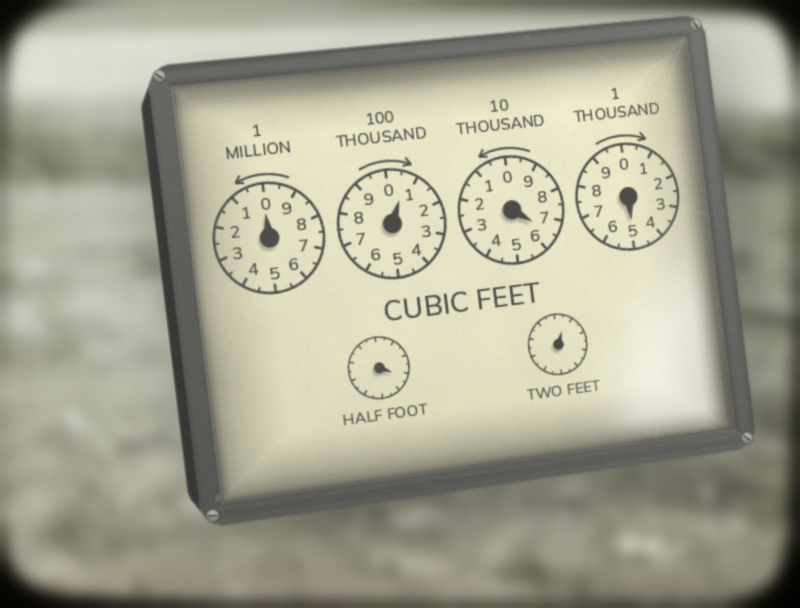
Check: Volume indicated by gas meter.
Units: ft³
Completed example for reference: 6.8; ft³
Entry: 6500; ft³
